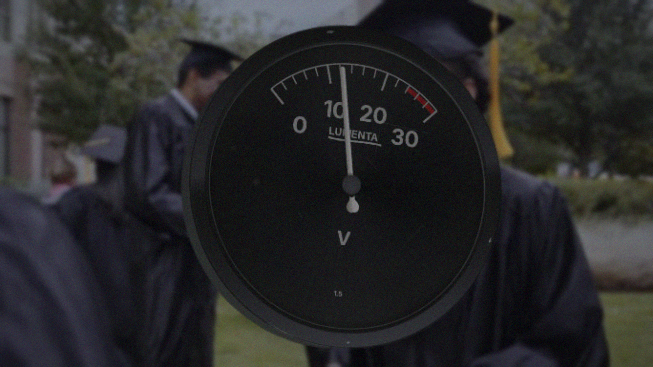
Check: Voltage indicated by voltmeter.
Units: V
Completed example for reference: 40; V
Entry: 12; V
